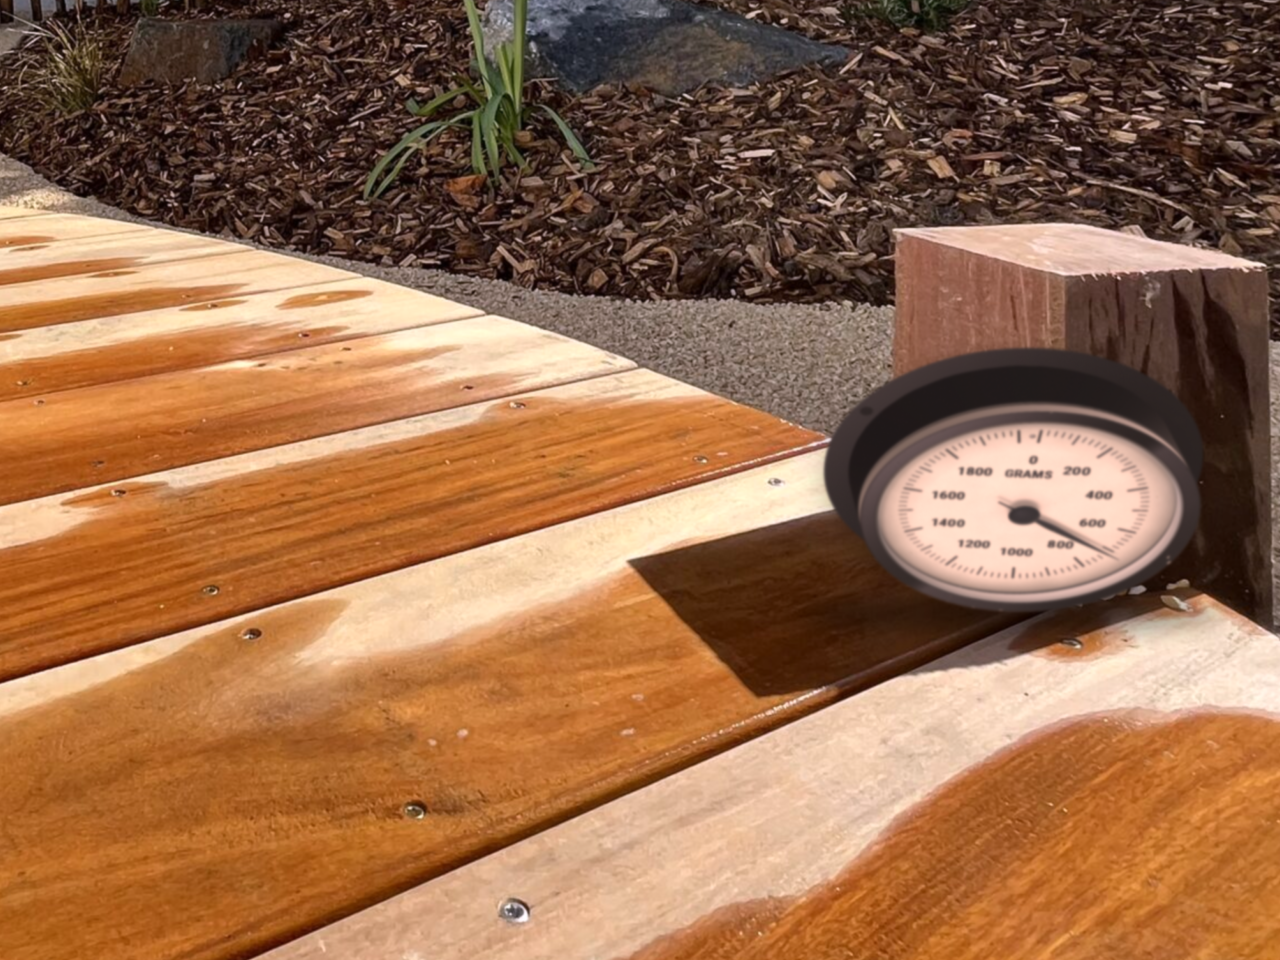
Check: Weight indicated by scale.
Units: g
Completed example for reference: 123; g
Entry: 700; g
